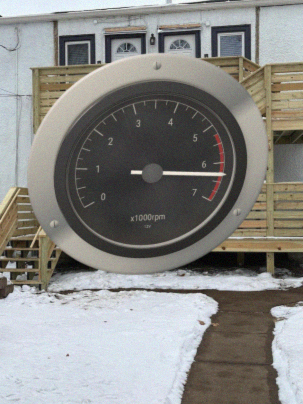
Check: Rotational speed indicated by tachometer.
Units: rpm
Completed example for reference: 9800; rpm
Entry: 6250; rpm
